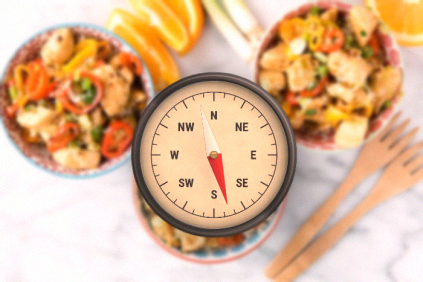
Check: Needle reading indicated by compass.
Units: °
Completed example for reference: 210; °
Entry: 165; °
